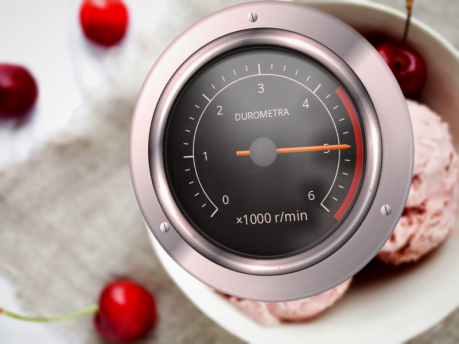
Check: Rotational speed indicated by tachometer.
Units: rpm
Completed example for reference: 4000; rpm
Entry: 5000; rpm
